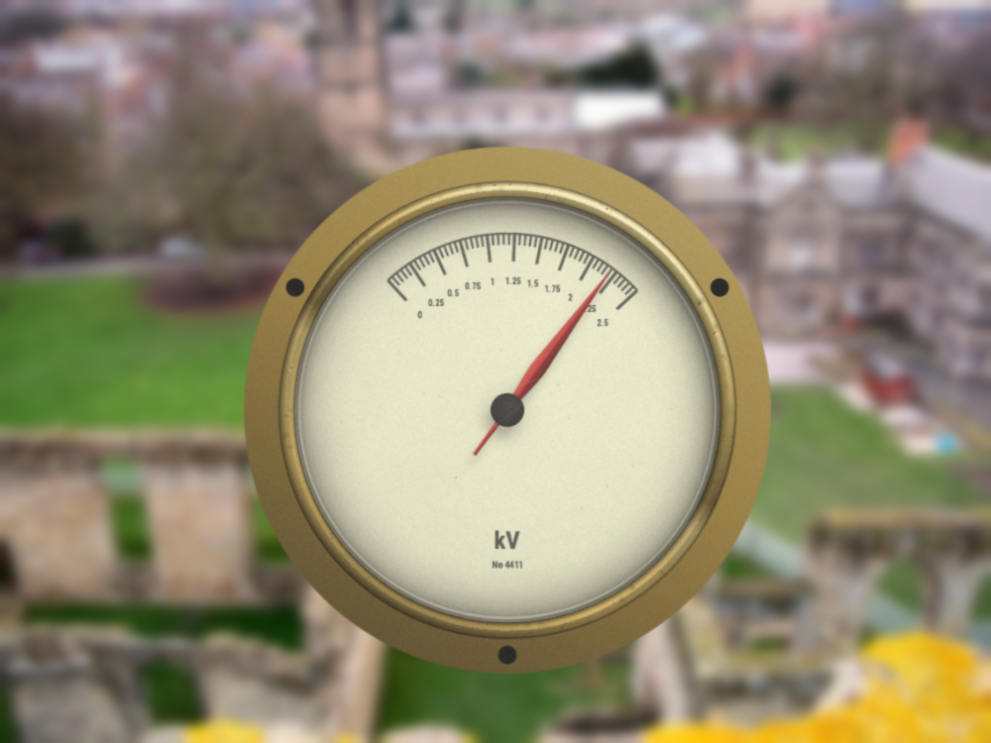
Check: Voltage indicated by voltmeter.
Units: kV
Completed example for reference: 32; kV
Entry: 2.2; kV
